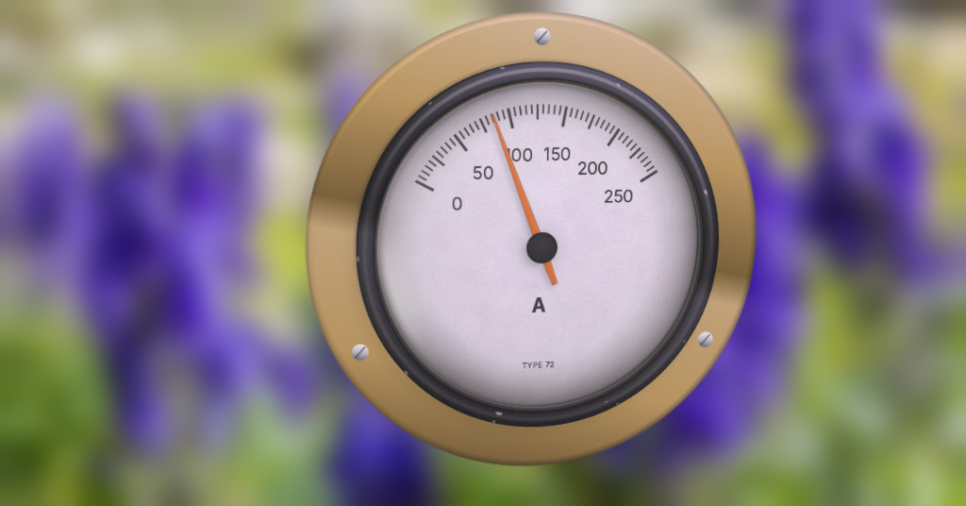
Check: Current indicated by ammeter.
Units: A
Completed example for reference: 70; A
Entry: 85; A
